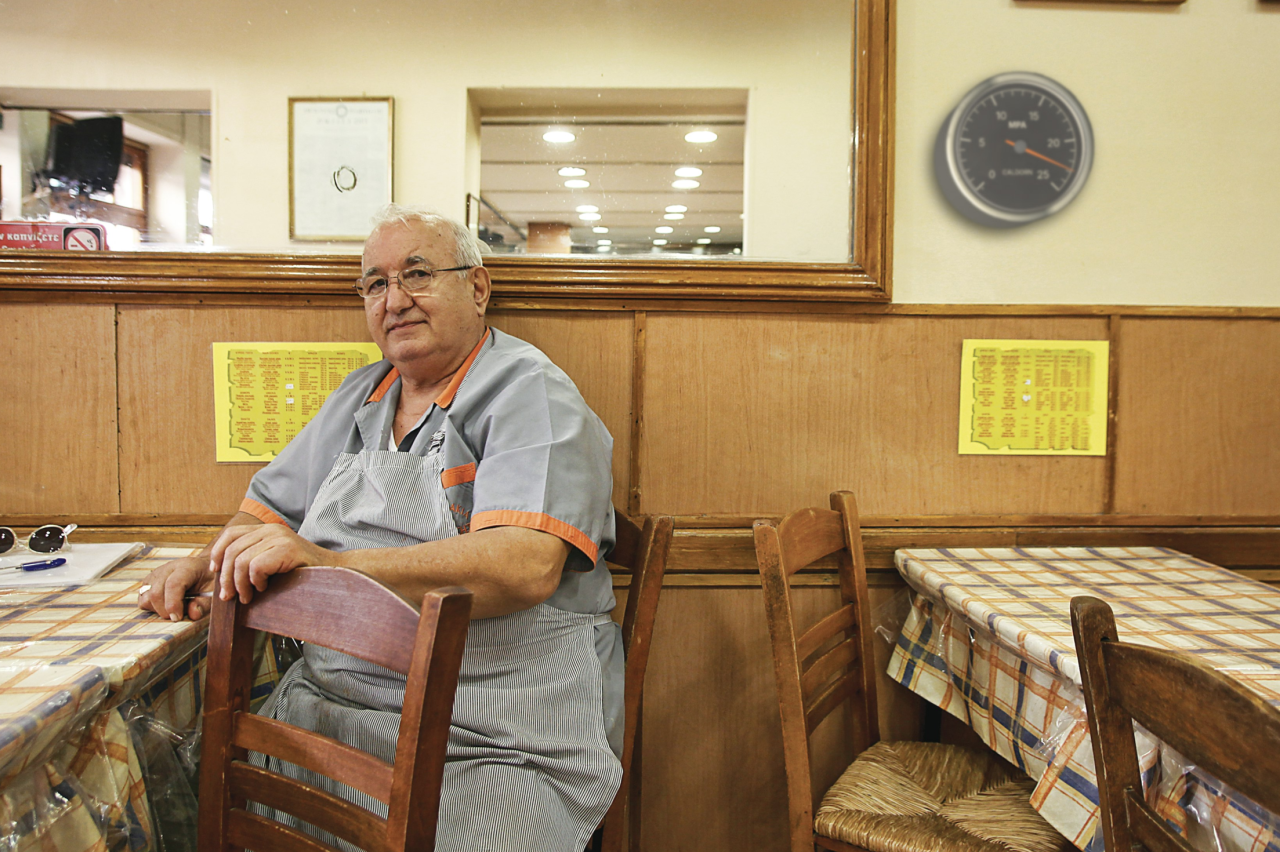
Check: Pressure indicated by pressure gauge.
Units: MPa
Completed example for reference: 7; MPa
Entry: 23; MPa
